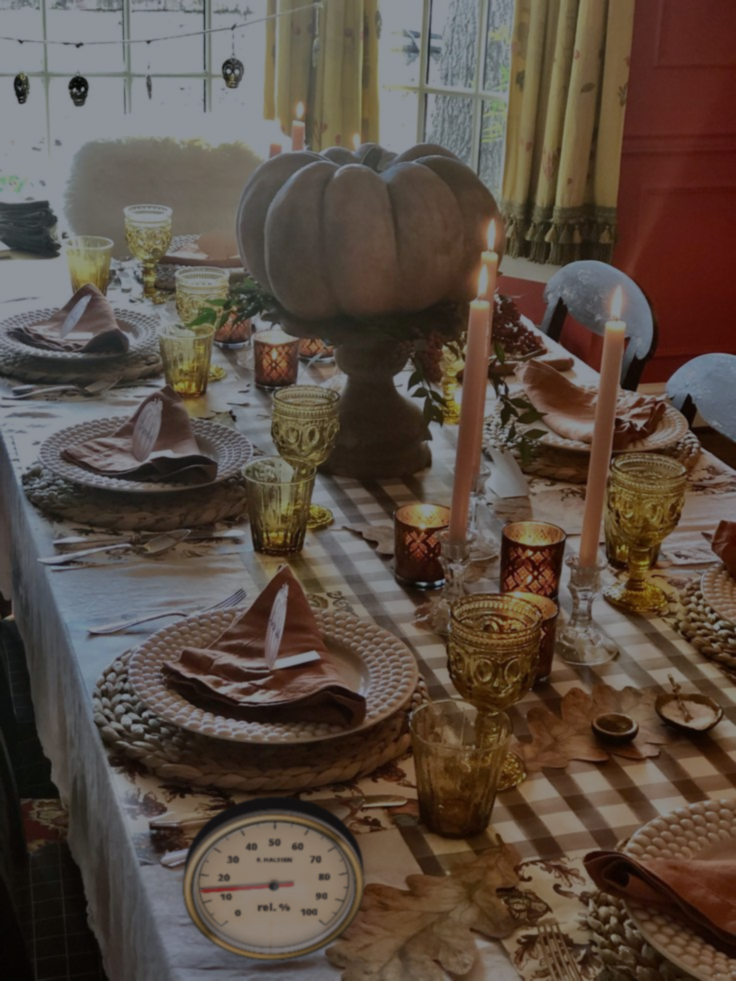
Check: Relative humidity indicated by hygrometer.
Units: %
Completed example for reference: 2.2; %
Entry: 15; %
